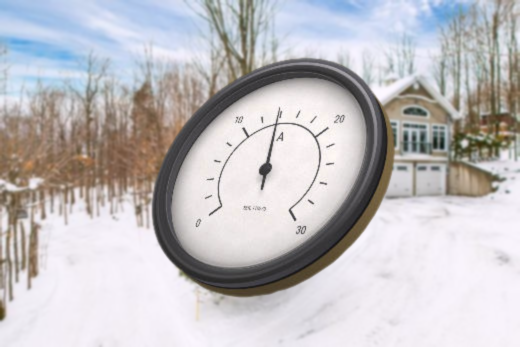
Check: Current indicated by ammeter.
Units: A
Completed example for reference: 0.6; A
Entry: 14; A
